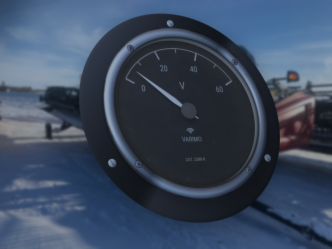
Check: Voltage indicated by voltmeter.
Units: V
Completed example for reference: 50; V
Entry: 5; V
